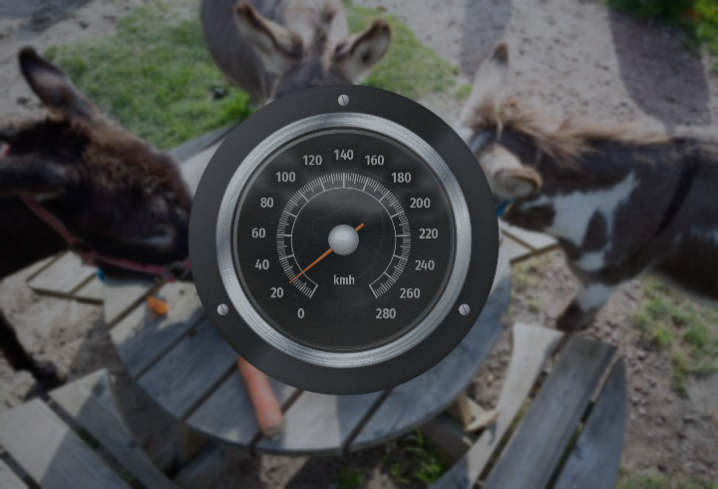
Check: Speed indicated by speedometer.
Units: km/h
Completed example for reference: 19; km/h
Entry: 20; km/h
